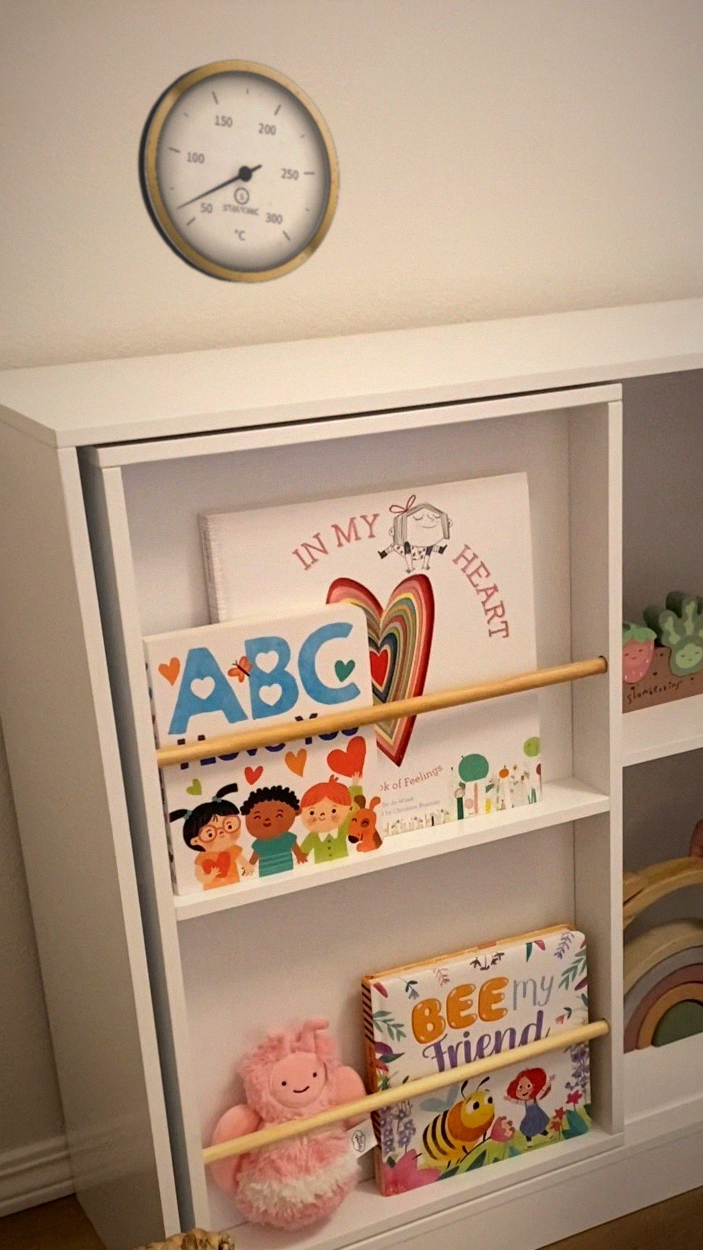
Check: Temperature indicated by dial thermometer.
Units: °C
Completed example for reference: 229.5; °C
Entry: 62.5; °C
